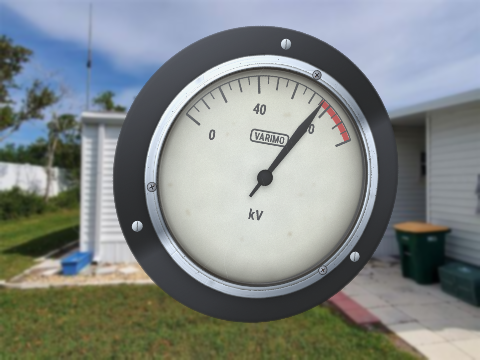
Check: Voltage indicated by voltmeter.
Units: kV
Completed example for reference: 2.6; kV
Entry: 75; kV
